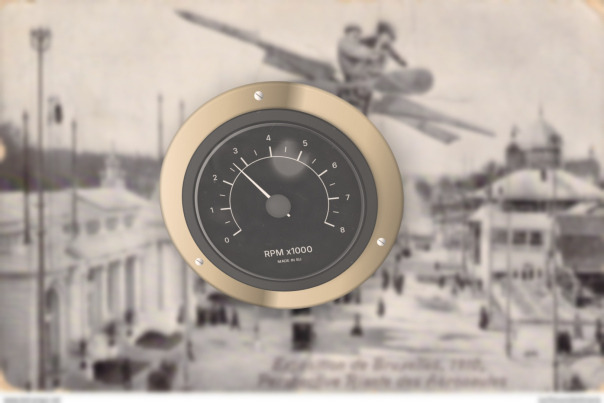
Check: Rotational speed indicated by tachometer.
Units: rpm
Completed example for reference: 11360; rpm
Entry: 2750; rpm
